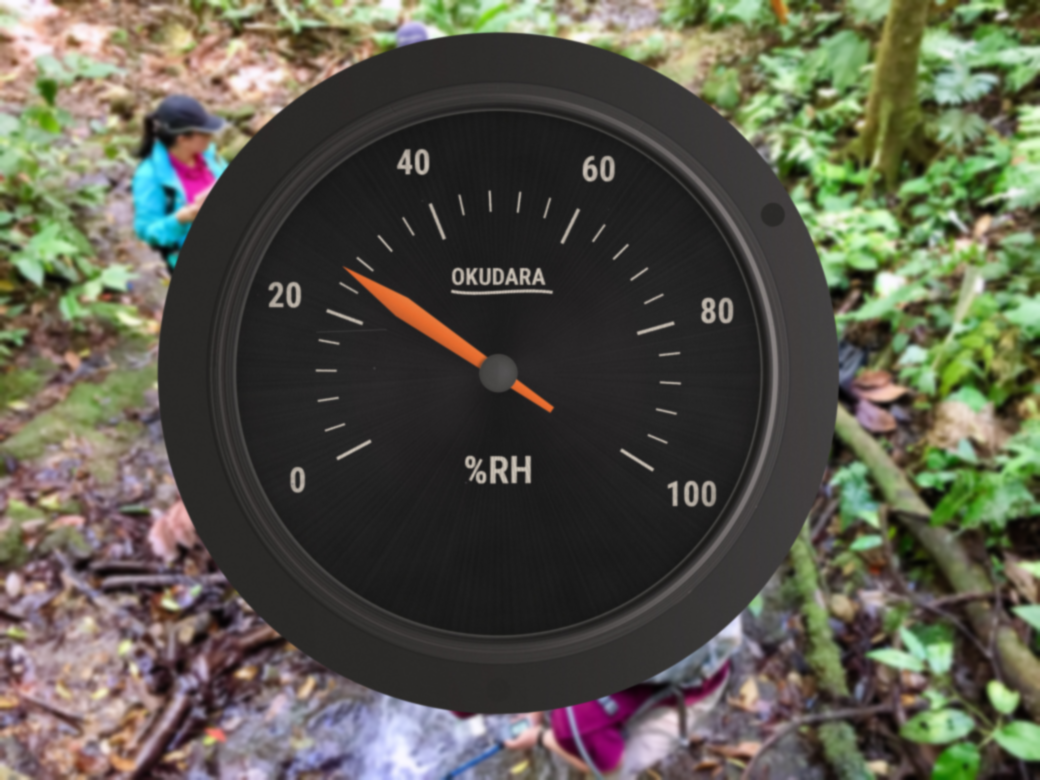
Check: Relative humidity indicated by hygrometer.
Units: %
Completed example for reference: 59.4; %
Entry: 26; %
